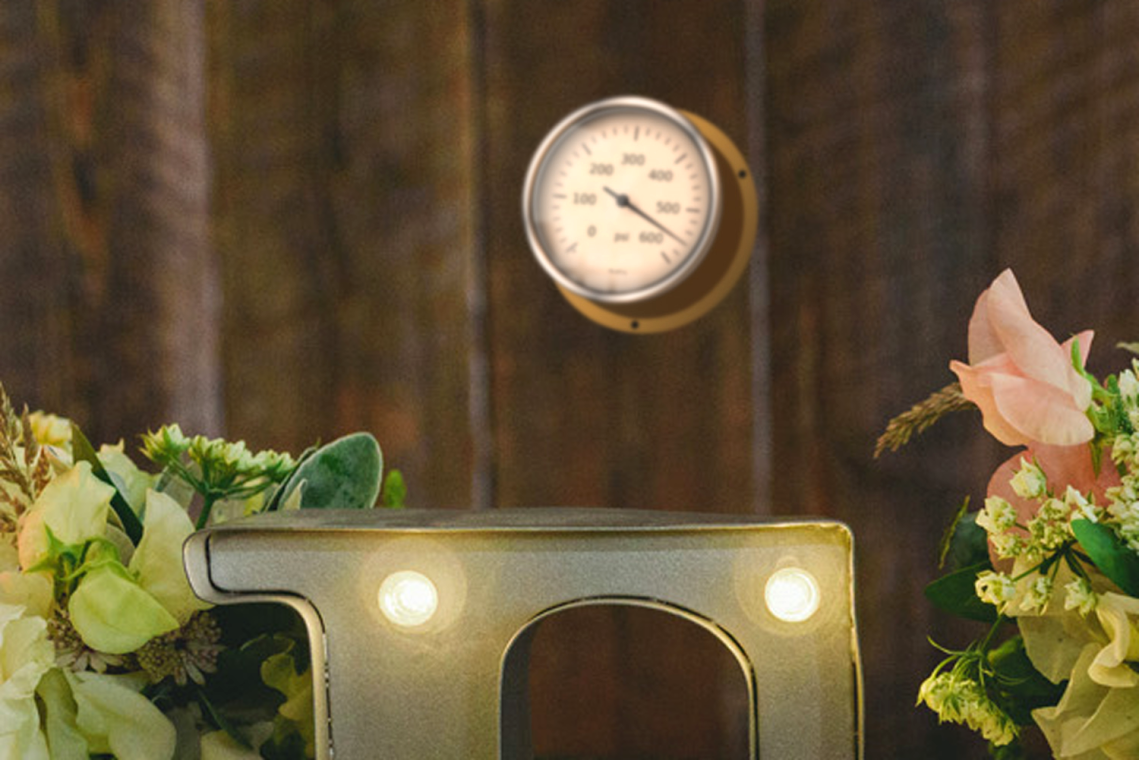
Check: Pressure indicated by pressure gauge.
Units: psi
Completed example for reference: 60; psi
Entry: 560; psi
